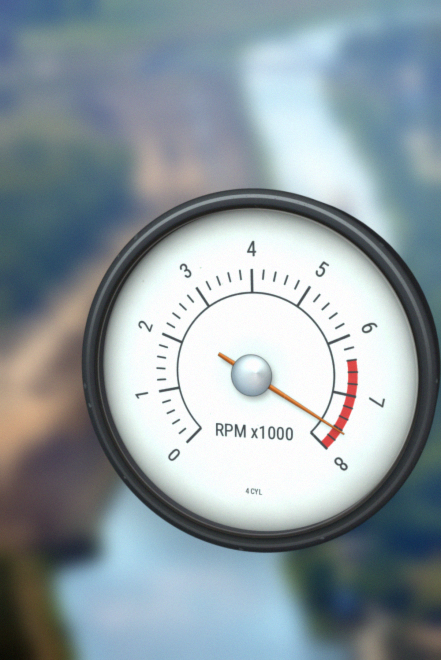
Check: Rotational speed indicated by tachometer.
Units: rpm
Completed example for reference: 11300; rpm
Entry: 7600; rpm
